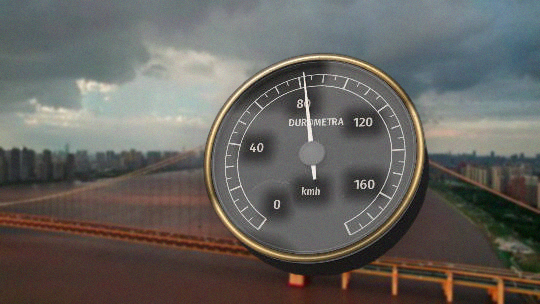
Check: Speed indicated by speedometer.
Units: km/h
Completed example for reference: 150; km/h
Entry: 82.5; km/h
